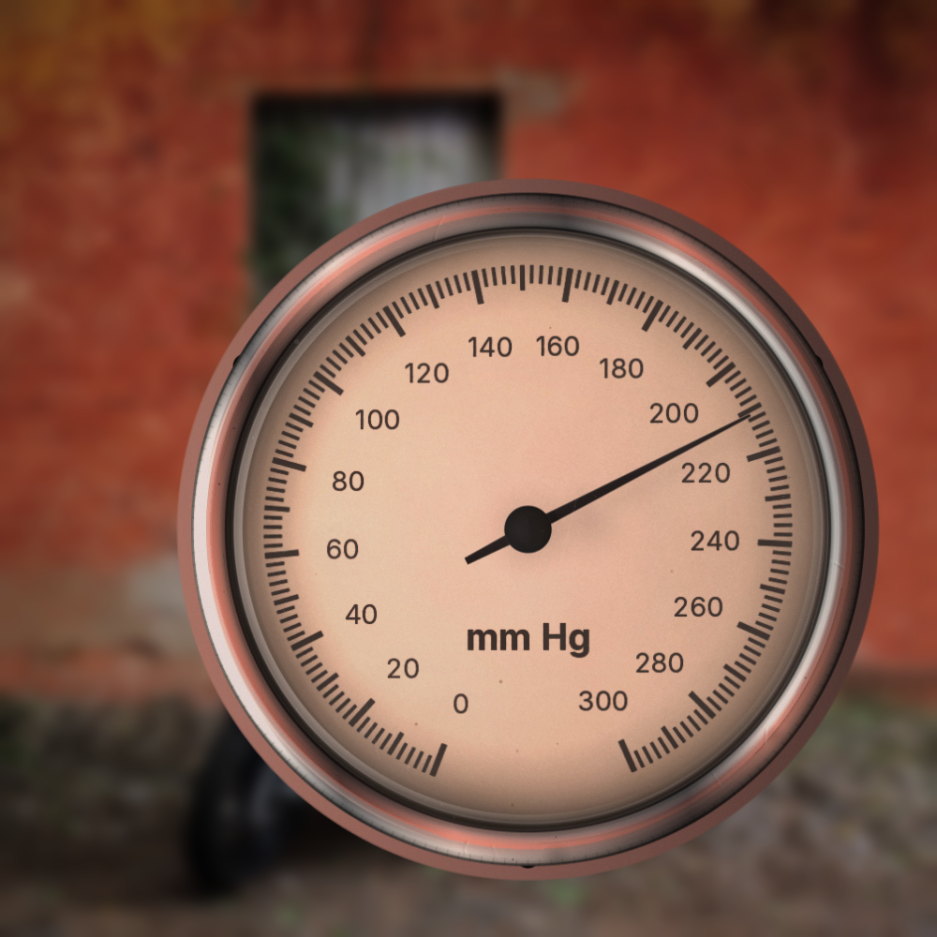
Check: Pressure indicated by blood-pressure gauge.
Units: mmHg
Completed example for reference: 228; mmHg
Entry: 211; mmHg
